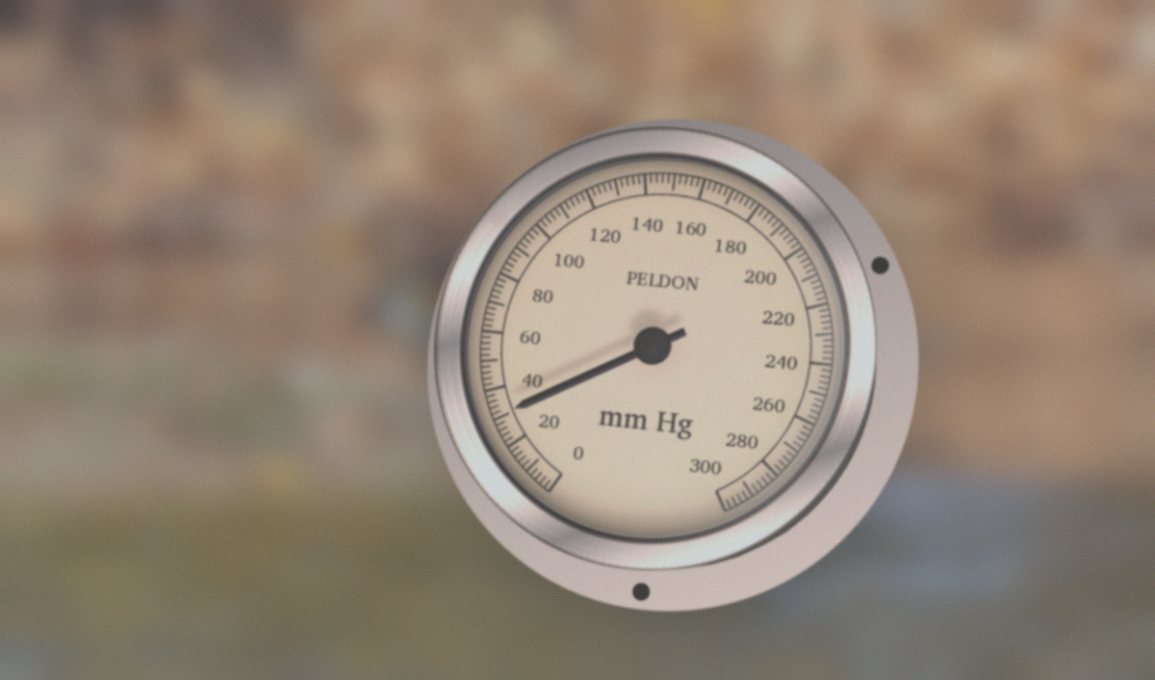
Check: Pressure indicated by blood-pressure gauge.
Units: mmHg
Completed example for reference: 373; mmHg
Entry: 30; mmHg
